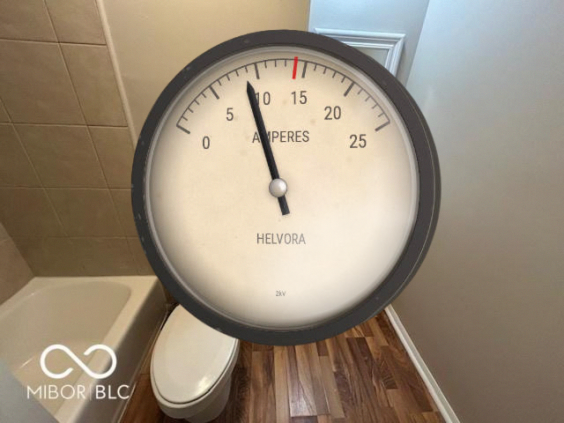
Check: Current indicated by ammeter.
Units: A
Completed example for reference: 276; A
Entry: 9; A
